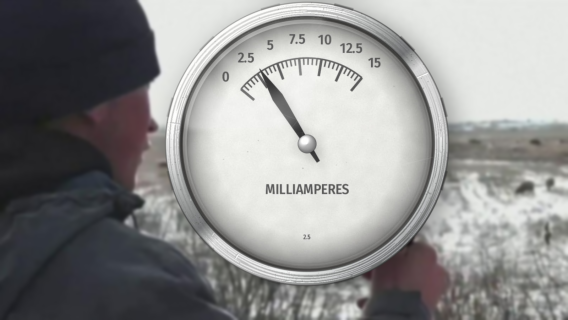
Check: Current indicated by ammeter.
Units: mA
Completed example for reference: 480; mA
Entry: 3; mA
